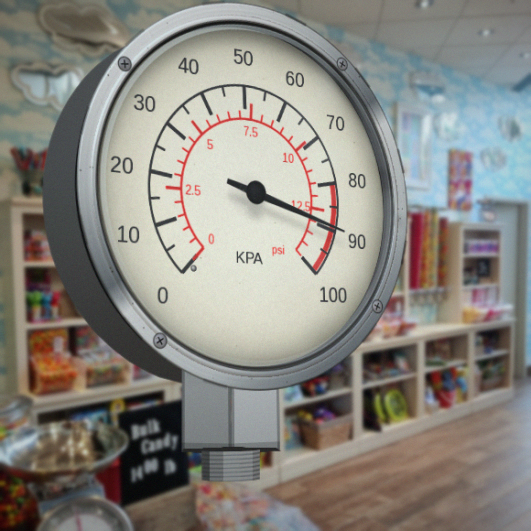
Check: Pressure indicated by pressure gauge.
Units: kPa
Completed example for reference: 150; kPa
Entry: 90; kPa
